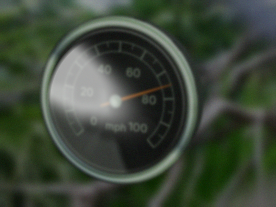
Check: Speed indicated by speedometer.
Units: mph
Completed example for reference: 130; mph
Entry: 75; mph
